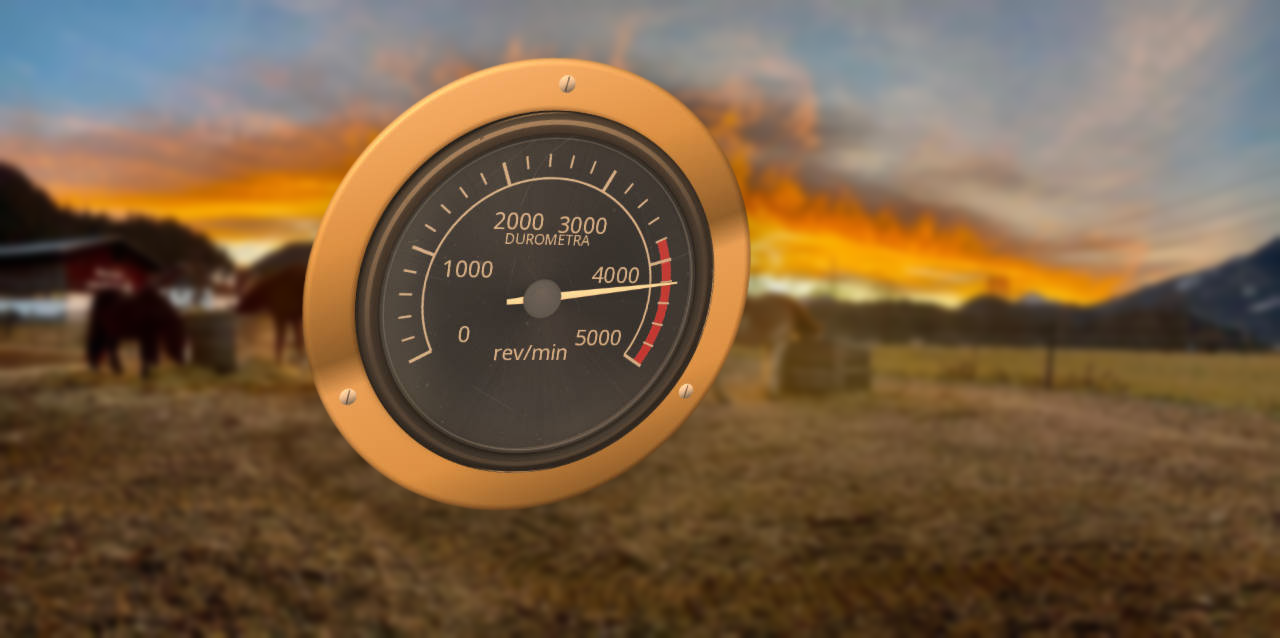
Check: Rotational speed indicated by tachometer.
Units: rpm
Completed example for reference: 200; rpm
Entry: 4200; rpm
